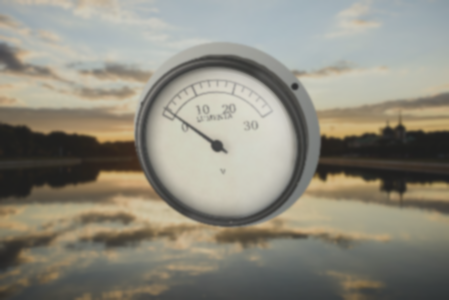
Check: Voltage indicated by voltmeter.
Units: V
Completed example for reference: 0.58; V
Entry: 2; V
